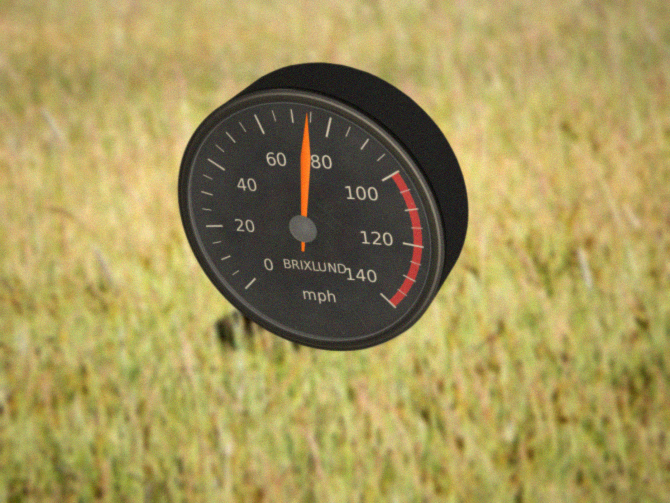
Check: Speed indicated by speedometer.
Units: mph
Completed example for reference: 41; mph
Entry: 75; mph
